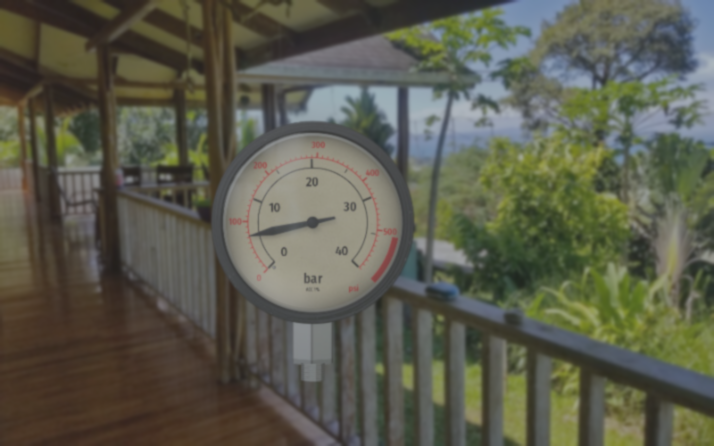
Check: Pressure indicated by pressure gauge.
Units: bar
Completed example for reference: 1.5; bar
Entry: 5; bar
